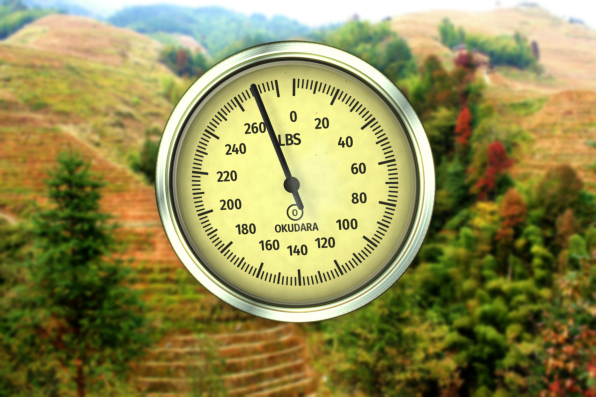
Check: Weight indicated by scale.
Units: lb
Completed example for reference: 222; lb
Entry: 270; lb
